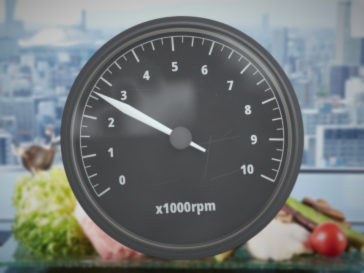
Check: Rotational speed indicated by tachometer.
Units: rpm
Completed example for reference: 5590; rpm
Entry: 2625; rpm
